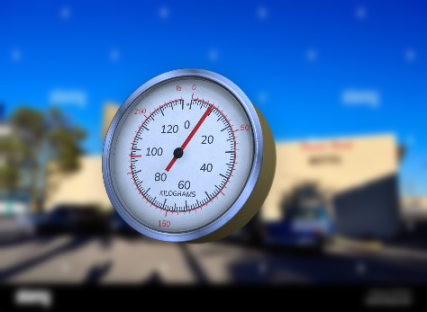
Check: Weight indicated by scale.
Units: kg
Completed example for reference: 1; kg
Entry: 10; kg
